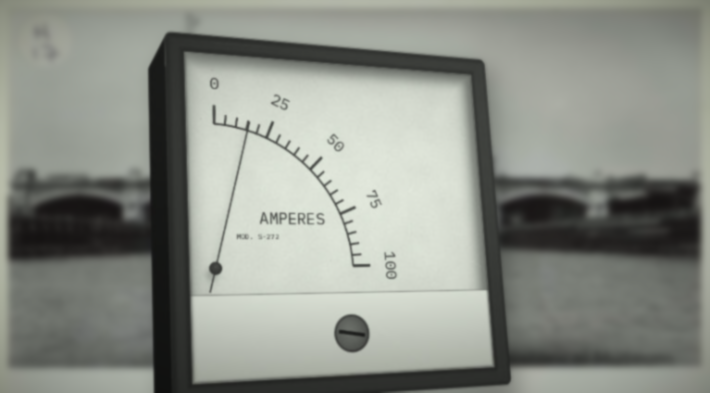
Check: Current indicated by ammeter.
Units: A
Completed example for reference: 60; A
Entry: 15; A
